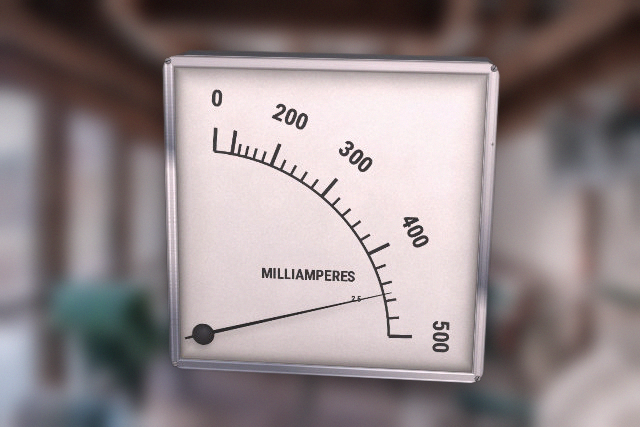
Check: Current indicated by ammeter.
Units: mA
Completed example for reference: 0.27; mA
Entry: 450; mA
